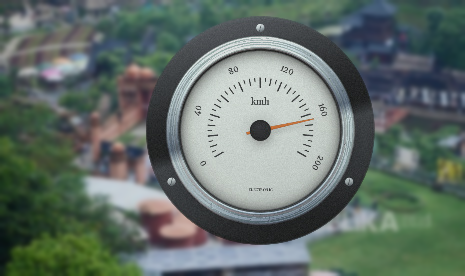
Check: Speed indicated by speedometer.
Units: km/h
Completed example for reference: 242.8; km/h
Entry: 165; km/h
